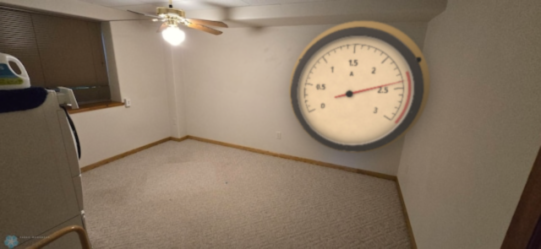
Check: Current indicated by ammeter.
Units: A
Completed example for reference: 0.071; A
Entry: 2.4; A
